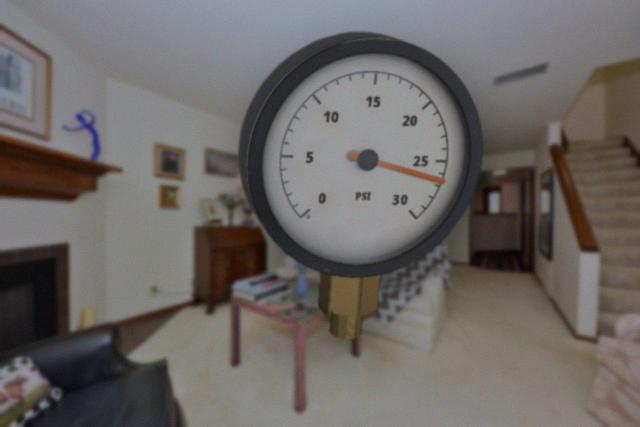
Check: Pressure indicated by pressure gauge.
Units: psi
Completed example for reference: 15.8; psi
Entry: 26.5; psi
